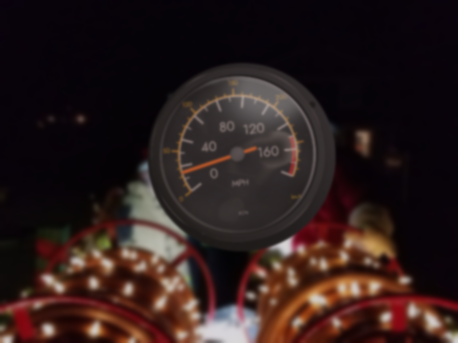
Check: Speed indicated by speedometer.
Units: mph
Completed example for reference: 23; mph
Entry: 15; mph
